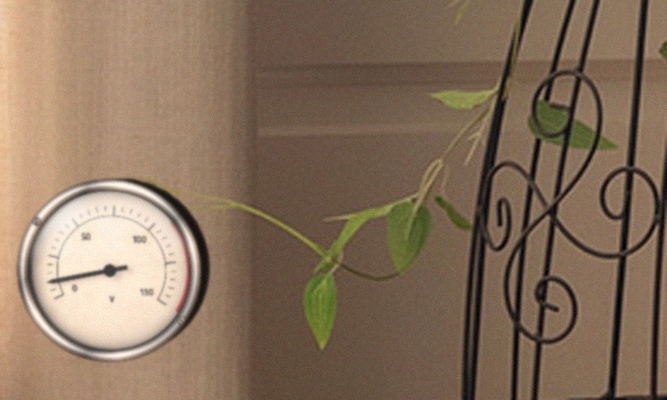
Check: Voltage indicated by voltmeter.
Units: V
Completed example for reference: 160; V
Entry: 10; V
